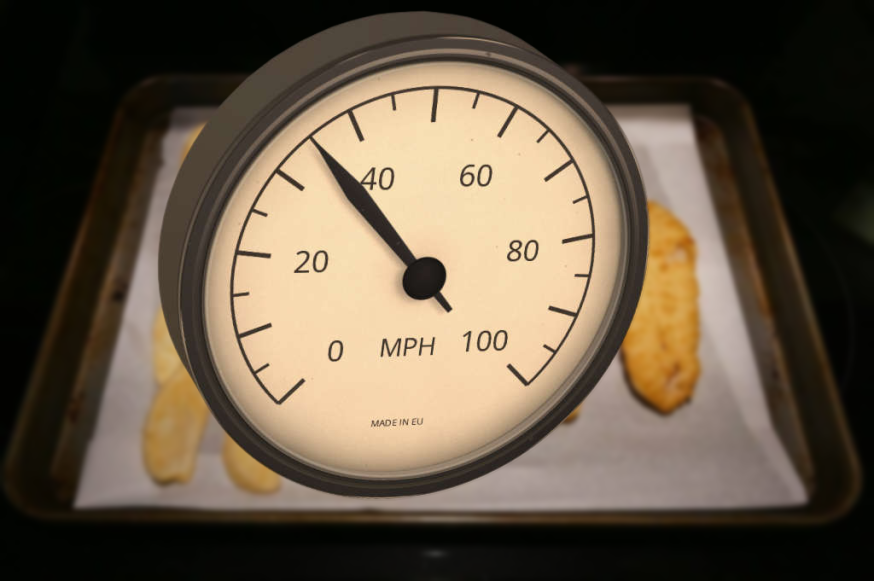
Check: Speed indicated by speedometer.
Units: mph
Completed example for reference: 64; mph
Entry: 35; mph
